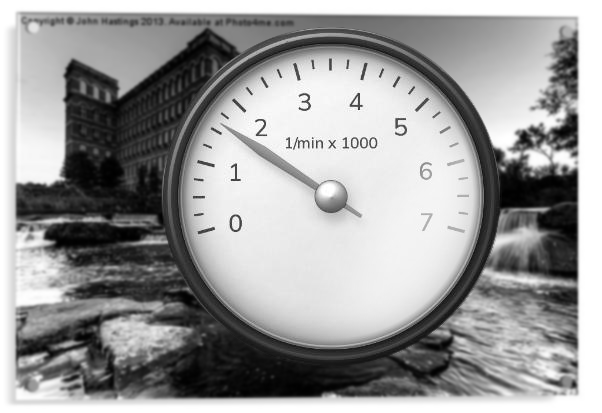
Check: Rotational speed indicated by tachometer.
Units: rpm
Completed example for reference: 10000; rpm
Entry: 1625; rpm
